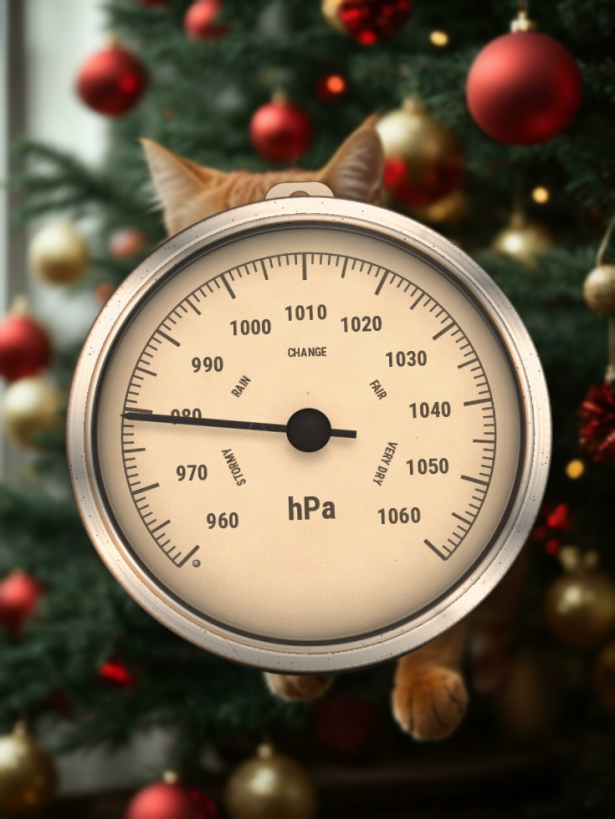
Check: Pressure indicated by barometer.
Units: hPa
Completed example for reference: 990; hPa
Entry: 979; hPa
